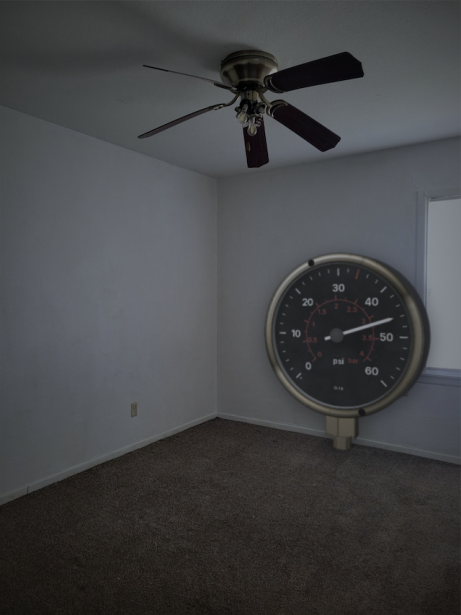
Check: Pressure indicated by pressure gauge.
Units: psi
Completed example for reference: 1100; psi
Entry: 46; psi
